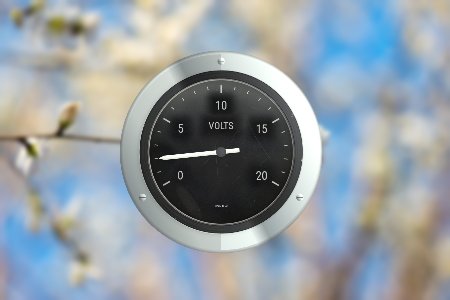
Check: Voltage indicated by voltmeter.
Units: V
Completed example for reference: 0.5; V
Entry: 2; V
